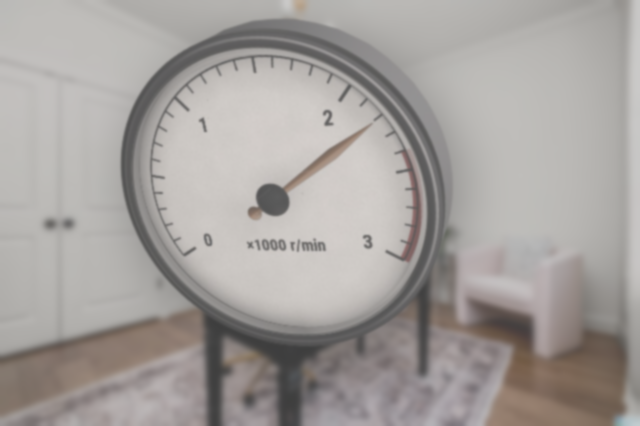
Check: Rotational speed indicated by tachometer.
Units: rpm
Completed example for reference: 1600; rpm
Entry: 2200; rpm
